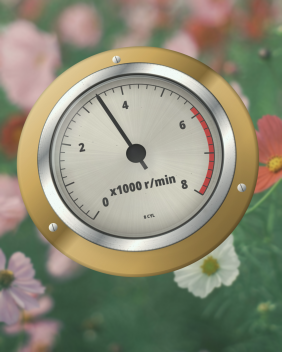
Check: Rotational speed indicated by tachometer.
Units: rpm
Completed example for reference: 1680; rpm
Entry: 3400; rpm
